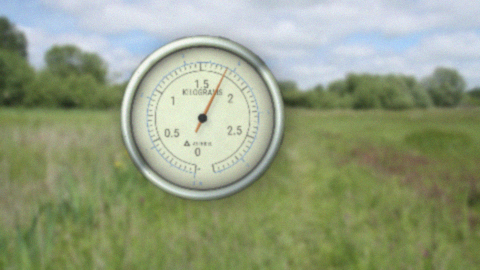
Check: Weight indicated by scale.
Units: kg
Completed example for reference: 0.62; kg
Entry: 1.75; kg
